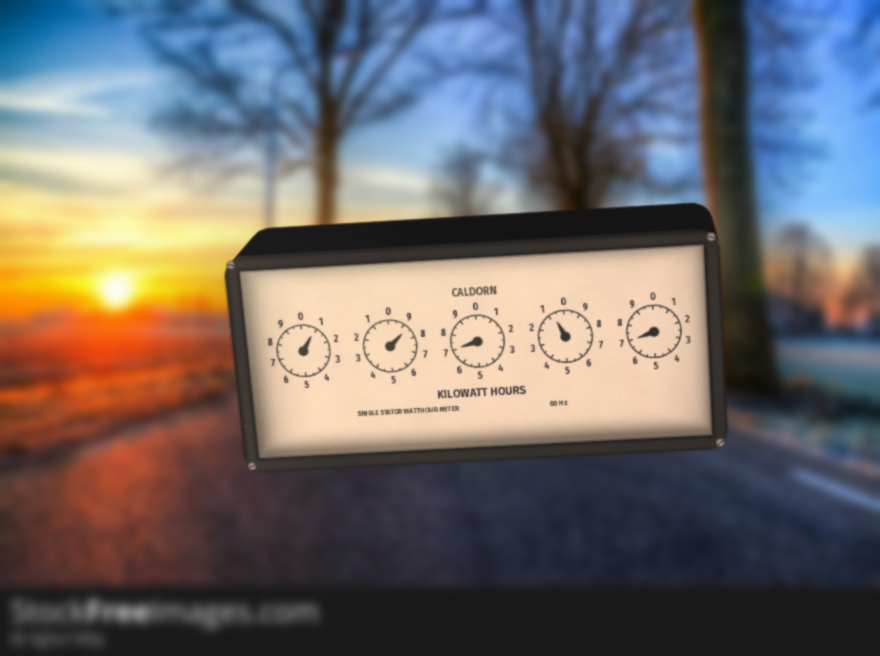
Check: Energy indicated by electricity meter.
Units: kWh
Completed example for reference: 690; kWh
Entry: 8707; kWh
